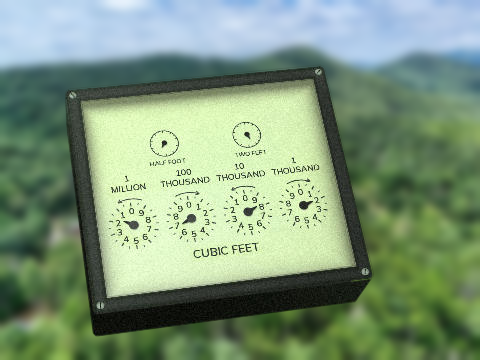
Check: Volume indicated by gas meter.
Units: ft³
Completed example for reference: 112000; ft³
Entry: 168200; ft³
